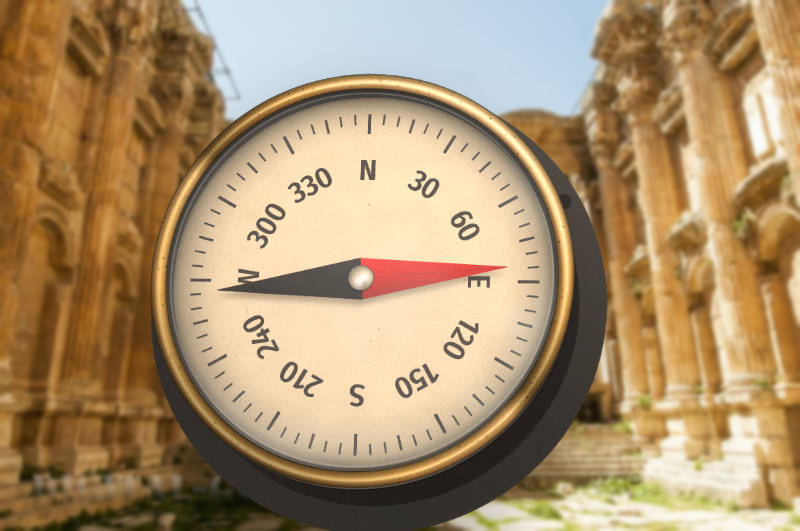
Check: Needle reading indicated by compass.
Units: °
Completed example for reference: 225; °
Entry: 85; °
